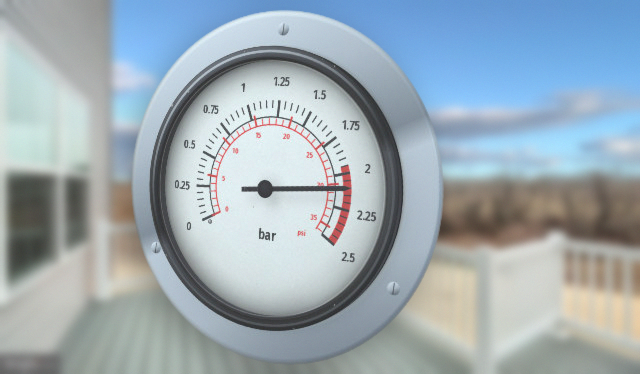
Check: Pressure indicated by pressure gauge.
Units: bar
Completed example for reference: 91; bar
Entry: 2.1; bar
